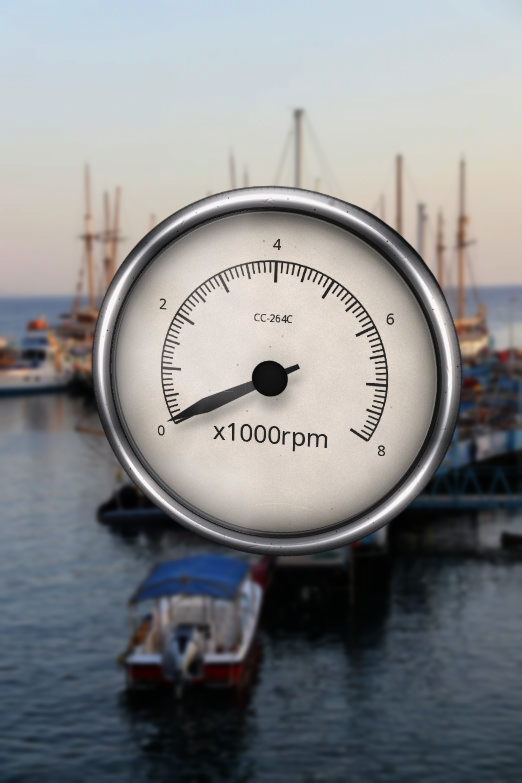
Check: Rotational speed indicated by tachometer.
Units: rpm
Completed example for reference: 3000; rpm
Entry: 100; rpm
